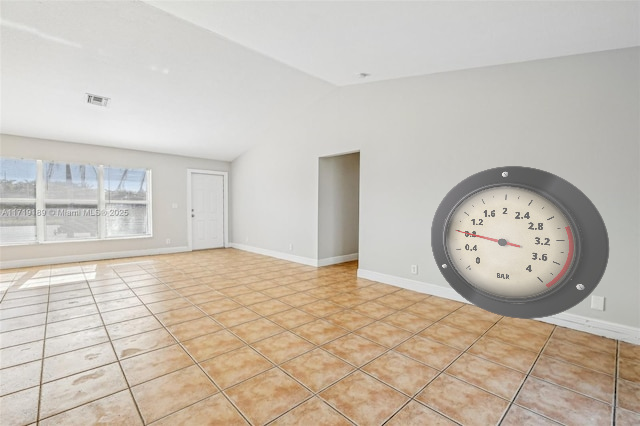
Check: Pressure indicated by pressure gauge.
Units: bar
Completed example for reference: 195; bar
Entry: 0.8; bar
